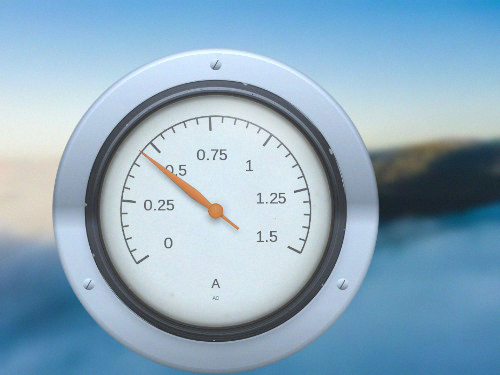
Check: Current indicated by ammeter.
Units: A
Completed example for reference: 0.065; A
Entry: 0.45; A
